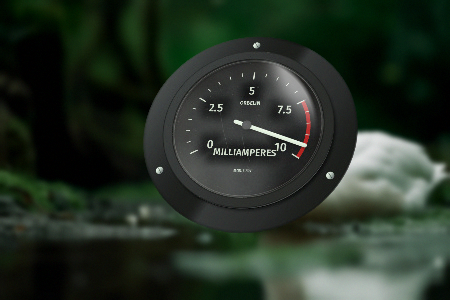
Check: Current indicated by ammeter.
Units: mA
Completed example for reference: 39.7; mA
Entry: 9.5; mA
